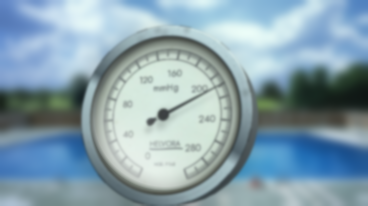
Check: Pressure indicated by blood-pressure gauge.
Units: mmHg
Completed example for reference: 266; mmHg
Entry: 210; mmHg
